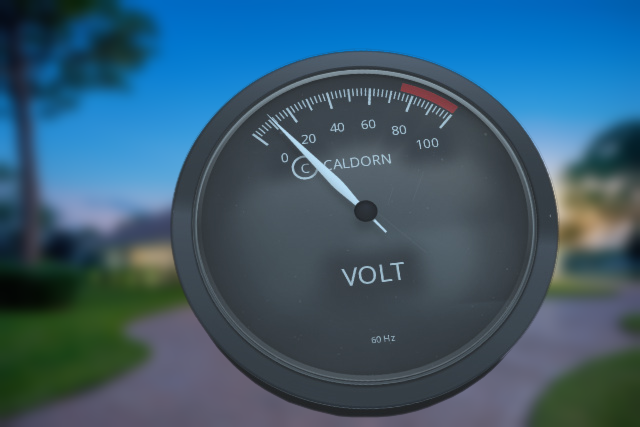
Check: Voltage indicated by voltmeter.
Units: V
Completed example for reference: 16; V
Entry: 10; V
